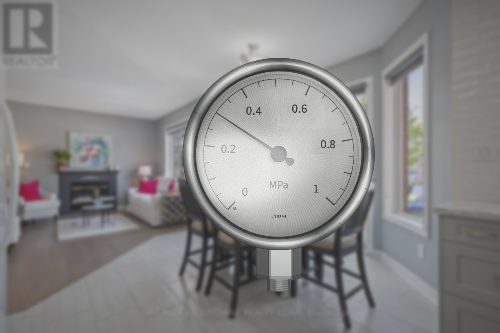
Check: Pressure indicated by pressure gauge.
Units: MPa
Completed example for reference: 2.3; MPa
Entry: 0.3; MPa
